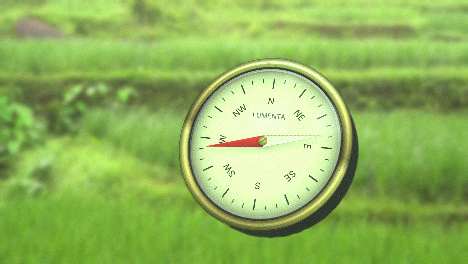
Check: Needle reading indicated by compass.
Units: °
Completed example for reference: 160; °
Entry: 260; °
